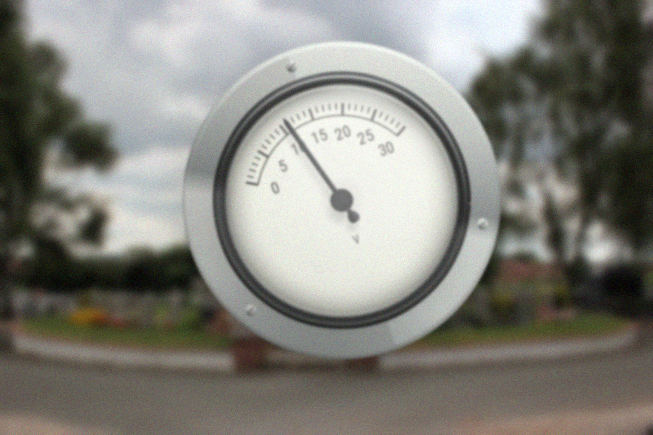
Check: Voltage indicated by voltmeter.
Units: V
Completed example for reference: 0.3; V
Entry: 11; V
